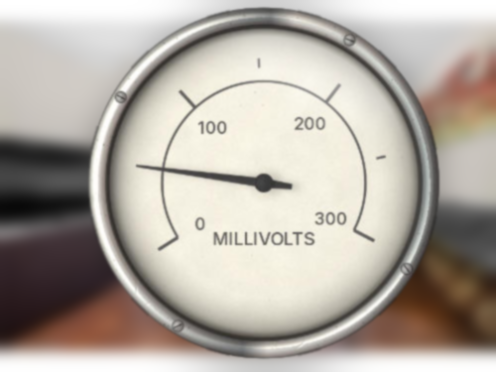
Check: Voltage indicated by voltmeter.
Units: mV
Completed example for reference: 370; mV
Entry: 50; mV
